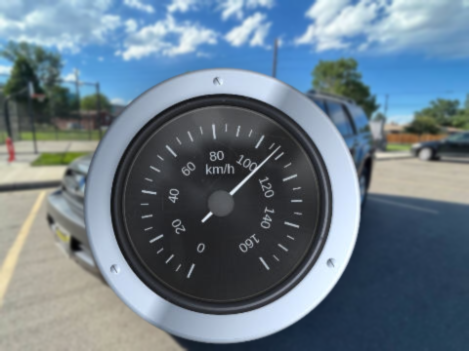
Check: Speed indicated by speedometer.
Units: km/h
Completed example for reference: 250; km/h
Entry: 107.5; km/h
